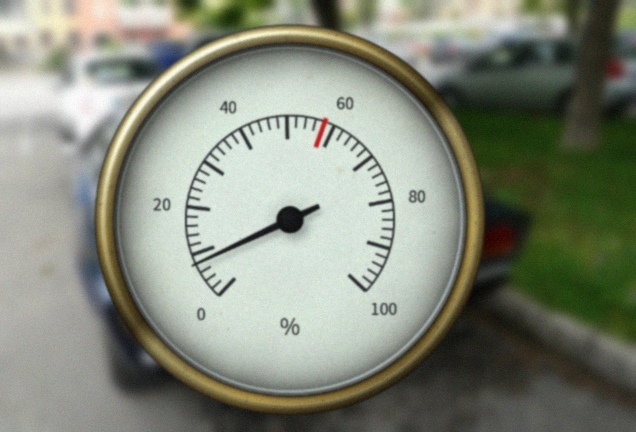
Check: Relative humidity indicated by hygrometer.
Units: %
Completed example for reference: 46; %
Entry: 8; %
